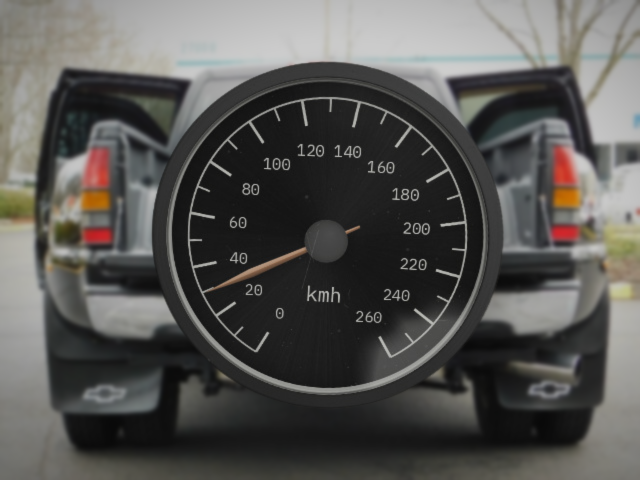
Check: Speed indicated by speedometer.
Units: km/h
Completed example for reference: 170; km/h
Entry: 30; km/h
